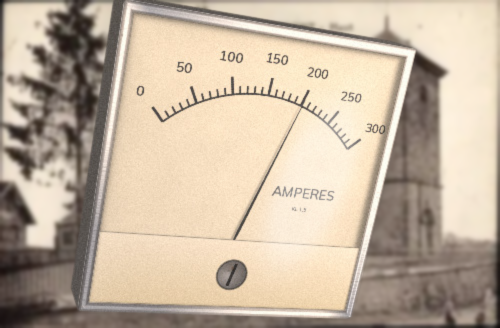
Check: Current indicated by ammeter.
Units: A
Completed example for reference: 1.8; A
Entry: 200; A
